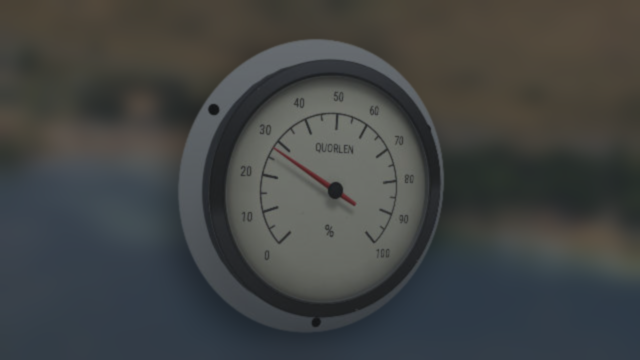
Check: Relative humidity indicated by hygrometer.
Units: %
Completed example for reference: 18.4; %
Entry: 27.5; %
